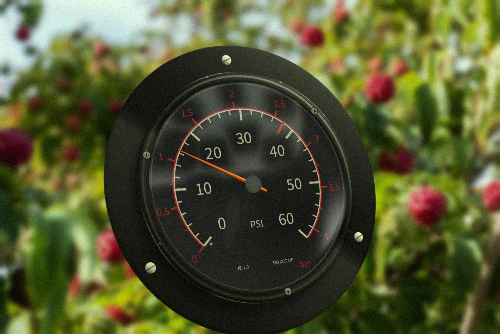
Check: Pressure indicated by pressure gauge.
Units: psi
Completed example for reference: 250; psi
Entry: 16; psi
